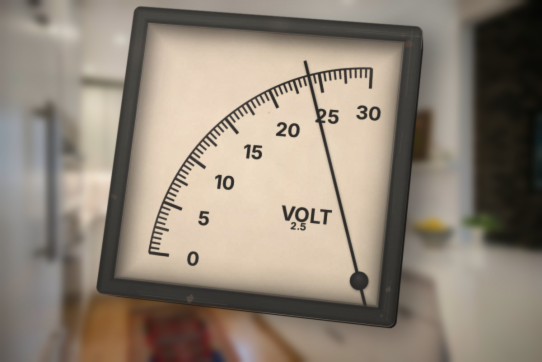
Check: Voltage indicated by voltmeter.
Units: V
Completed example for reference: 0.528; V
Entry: 24; V
